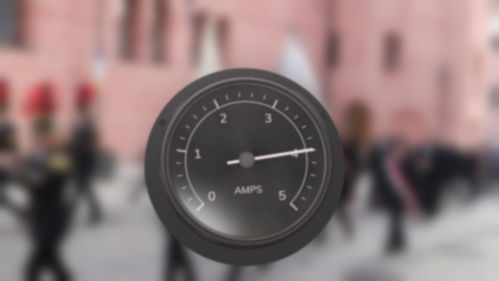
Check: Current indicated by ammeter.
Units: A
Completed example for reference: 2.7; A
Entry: 4; A
